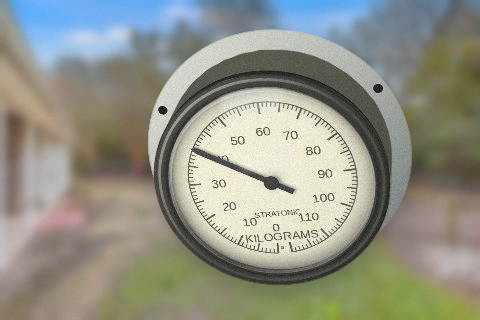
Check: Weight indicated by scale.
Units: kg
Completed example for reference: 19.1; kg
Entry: 40; kg
